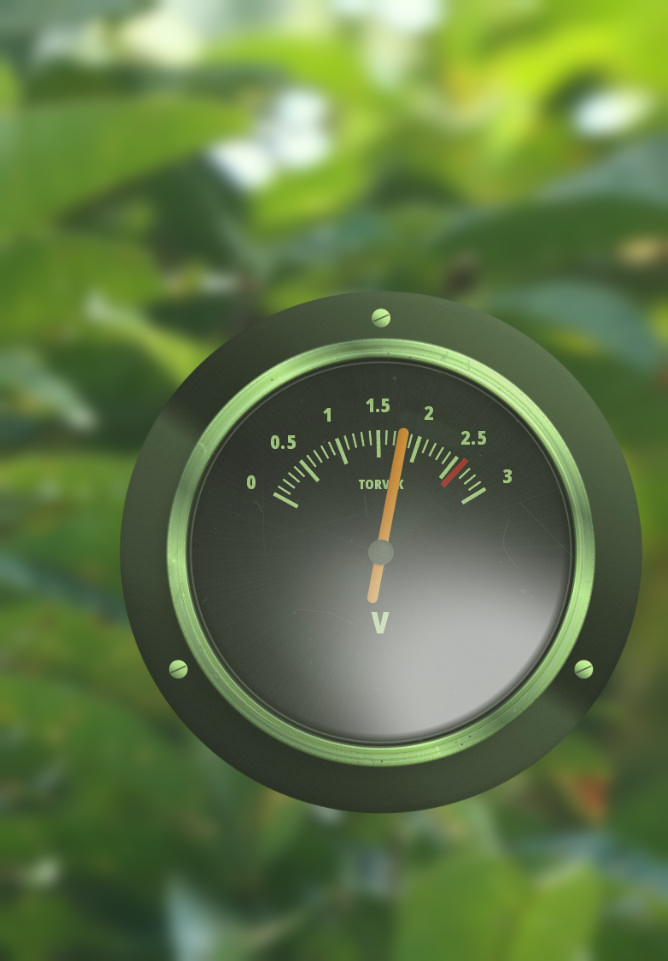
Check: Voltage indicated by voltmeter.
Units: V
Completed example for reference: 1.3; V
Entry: 1.8; V
